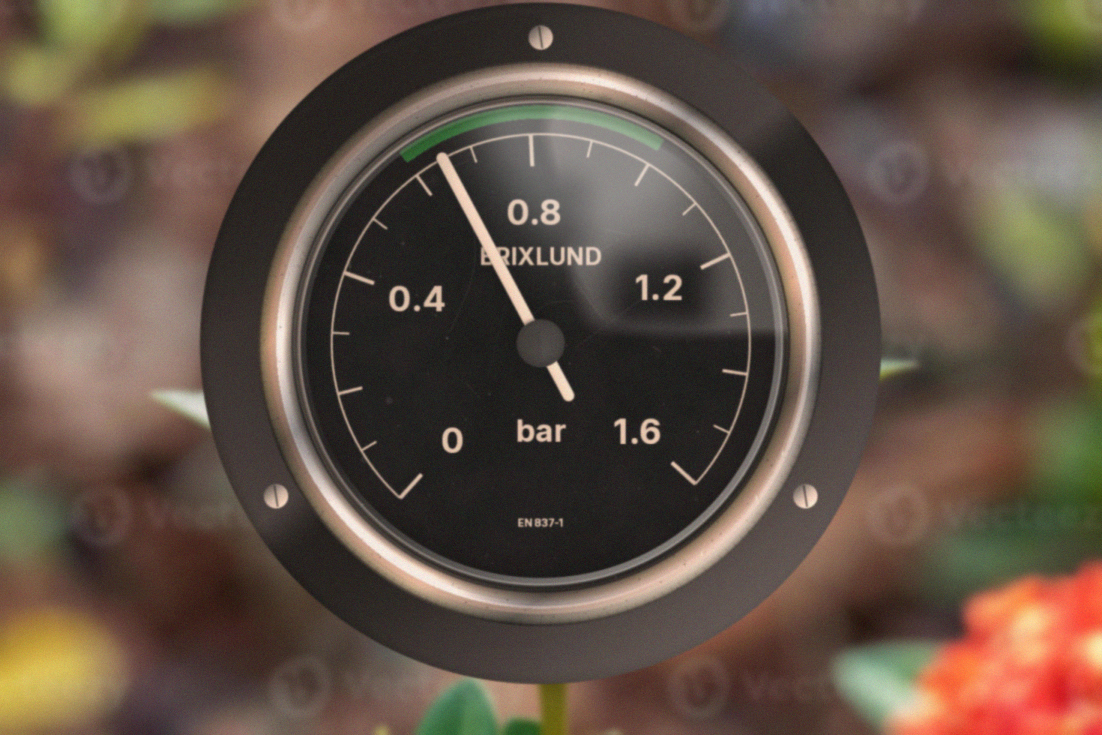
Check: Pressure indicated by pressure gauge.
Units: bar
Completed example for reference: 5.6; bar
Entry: 0.65; bar
